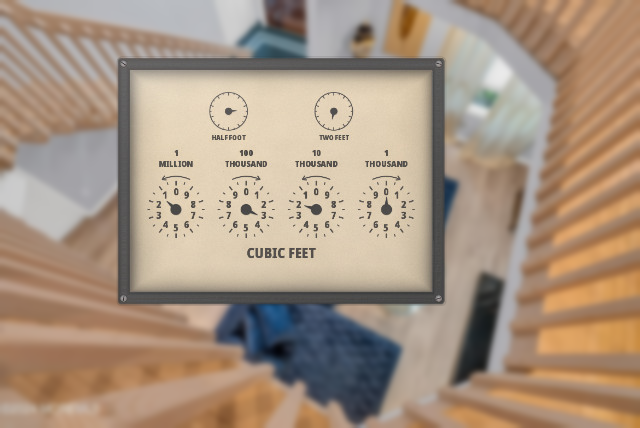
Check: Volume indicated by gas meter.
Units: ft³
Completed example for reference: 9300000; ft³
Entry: 132000; ft³
